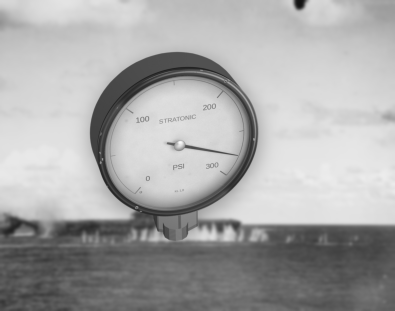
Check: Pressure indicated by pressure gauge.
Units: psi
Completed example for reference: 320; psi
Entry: 275; psi
